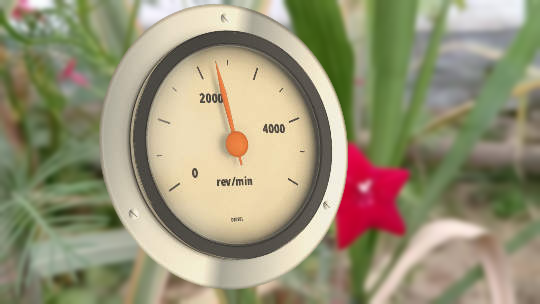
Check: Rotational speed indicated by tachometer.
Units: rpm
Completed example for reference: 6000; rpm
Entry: 2250; rpm
